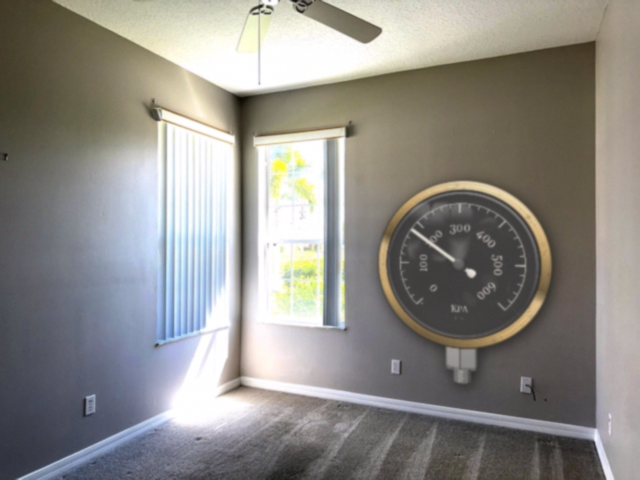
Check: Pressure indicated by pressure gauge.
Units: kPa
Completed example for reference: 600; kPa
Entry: 180; kPa
